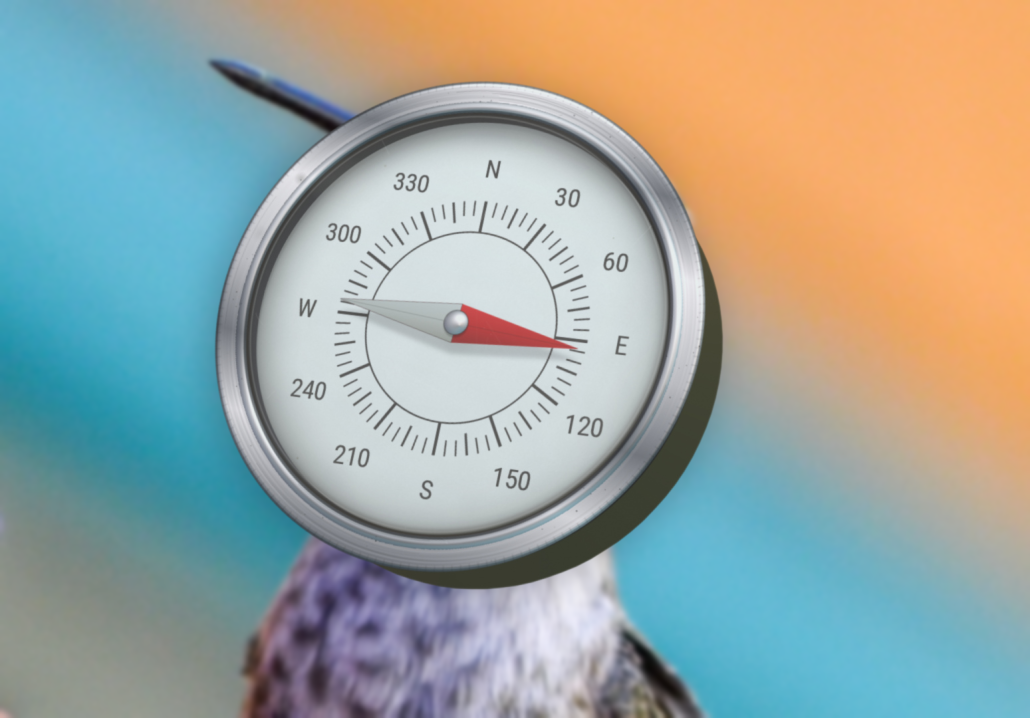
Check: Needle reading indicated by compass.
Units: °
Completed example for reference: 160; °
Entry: 95; °
